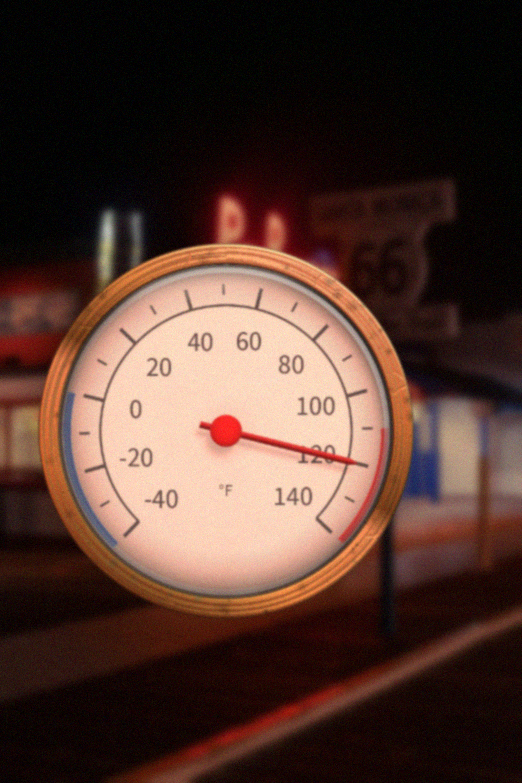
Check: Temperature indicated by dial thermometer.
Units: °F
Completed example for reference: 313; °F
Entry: 120; °F
